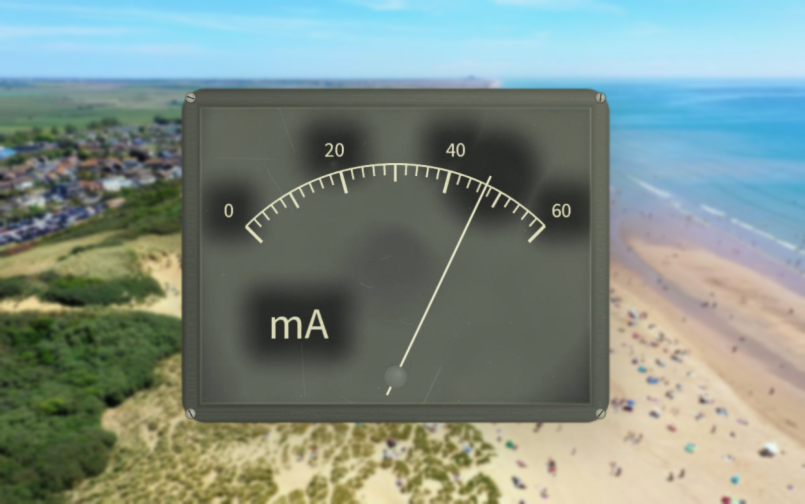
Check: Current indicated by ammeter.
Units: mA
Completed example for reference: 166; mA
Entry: 47; mA
